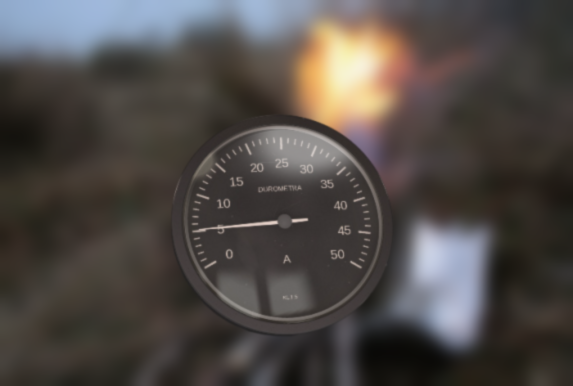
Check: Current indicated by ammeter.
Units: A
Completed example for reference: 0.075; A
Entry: 5; A
